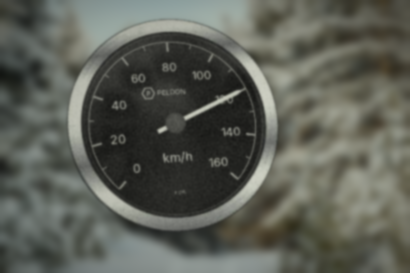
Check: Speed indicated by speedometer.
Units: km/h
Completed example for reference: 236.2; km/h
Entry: 120; km/h
